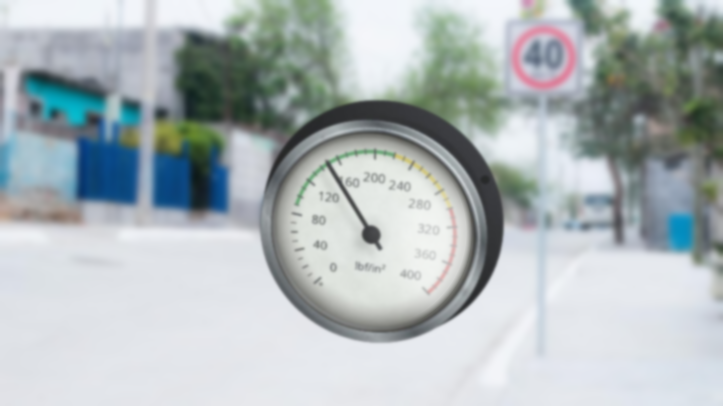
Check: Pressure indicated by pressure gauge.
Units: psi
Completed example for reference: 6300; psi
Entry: 150; psi
